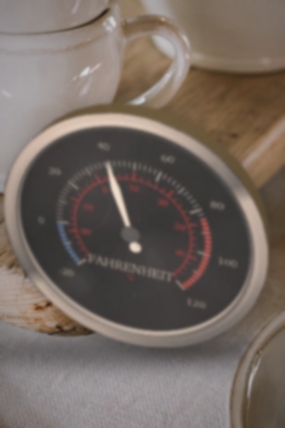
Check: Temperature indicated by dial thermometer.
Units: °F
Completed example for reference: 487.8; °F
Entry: 40; °F
